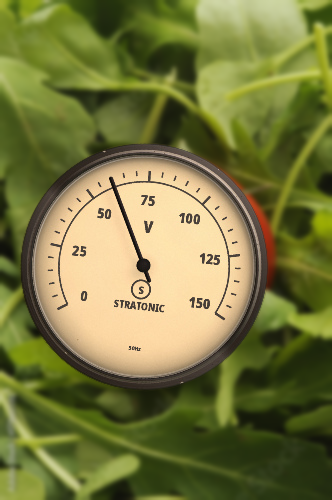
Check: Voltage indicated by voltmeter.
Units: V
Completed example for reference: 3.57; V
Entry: 60; V
